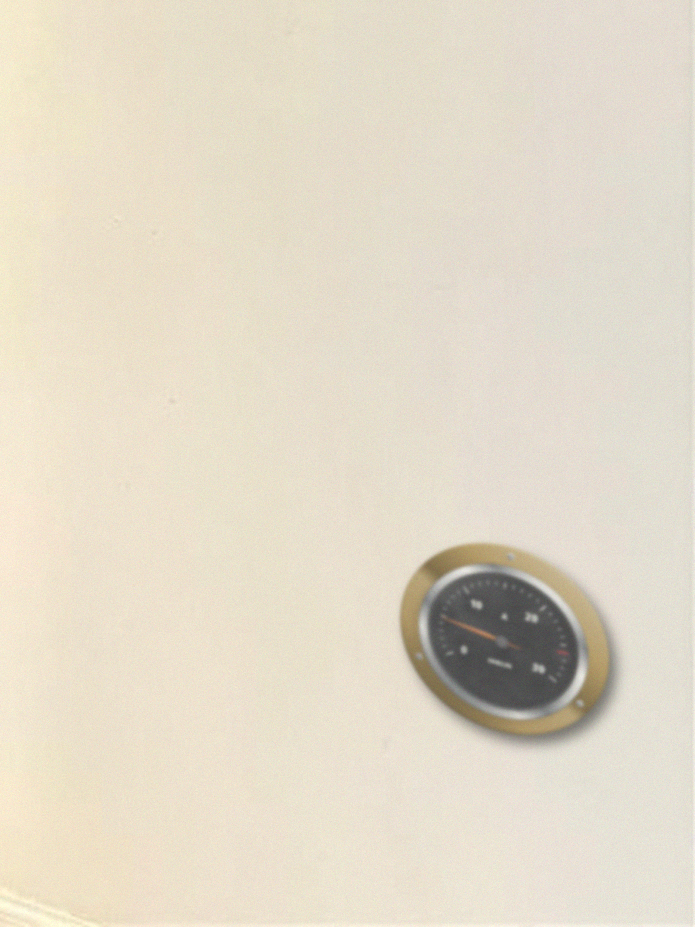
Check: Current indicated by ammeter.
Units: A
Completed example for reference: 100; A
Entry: 5; A
